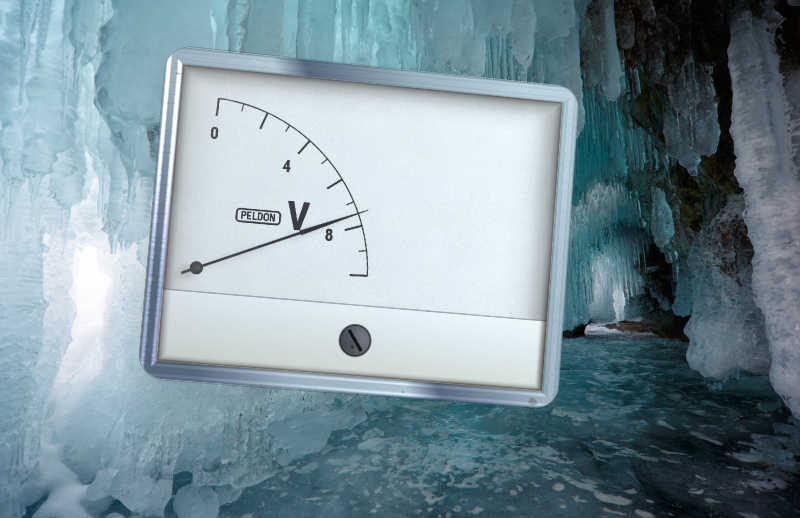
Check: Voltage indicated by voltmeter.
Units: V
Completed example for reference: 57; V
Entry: 7.5; V
